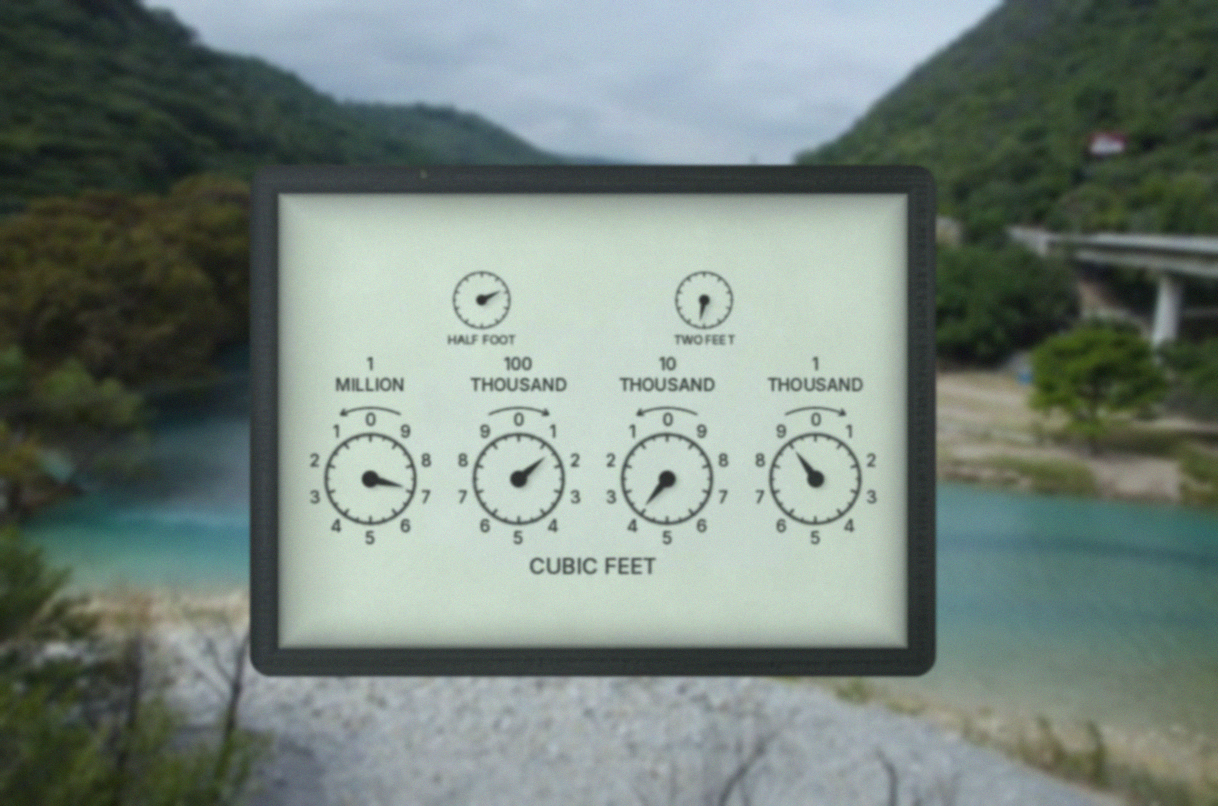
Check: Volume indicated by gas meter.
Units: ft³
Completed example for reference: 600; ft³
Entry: 713900; ft³
